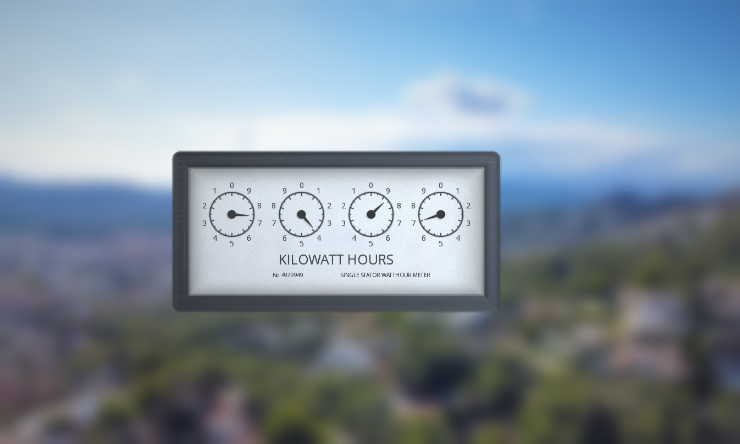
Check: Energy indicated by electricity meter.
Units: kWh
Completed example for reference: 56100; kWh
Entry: 7387; kWh
